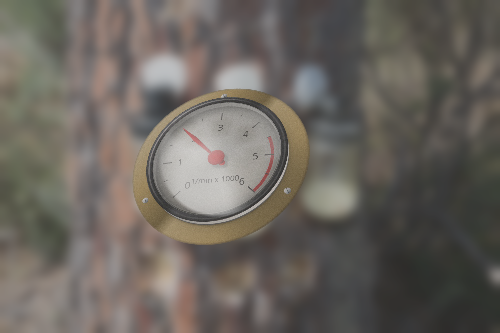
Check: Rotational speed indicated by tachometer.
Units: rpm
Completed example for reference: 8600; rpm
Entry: 2000; rpm
